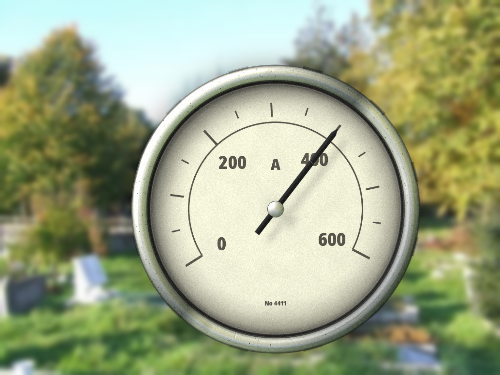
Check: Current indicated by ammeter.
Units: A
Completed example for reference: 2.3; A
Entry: 400; A
